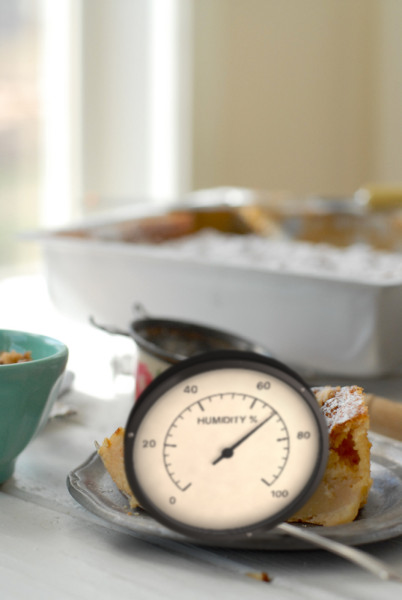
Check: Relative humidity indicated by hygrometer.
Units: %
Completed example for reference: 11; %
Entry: 68; %
